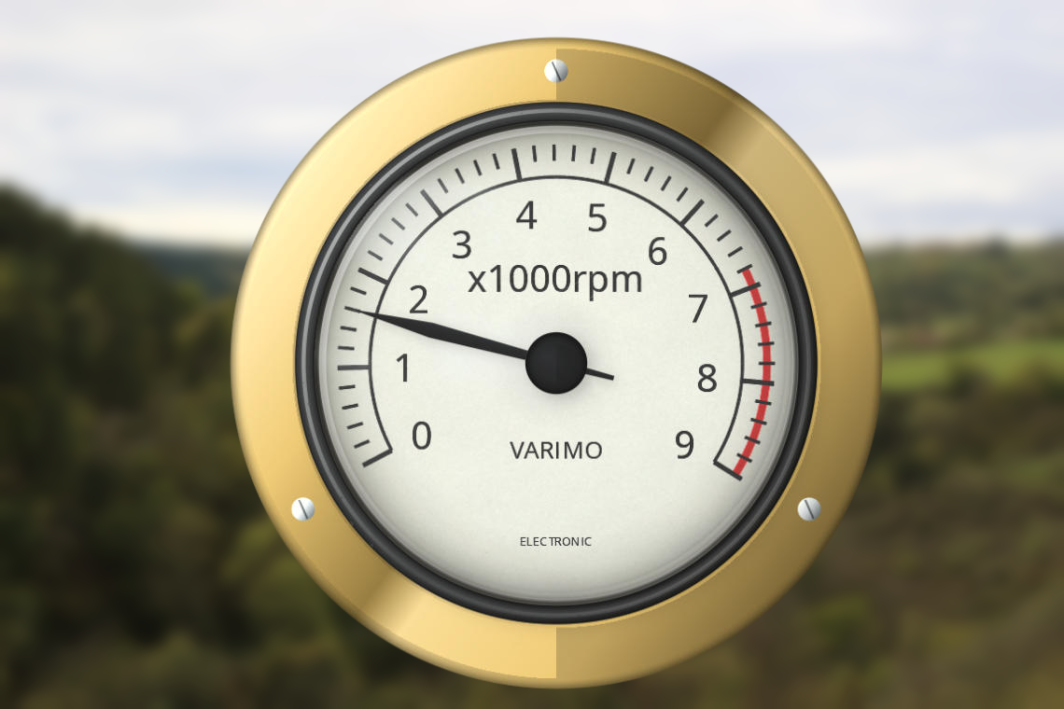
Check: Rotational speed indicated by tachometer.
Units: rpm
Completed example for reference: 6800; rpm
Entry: 1600; rpm
